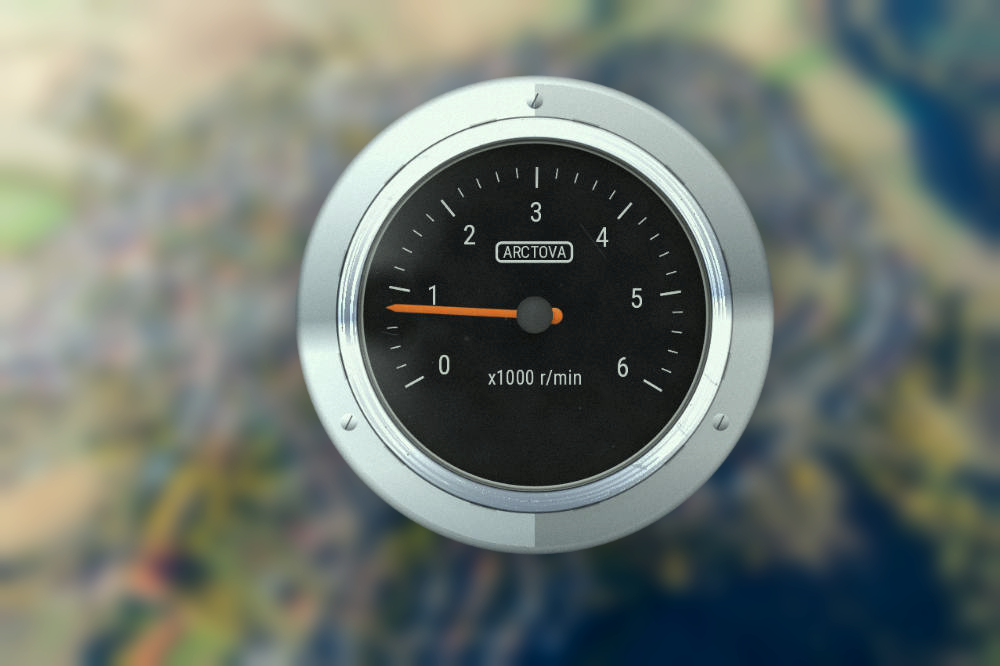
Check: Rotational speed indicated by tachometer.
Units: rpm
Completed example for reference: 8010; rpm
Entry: 800; rpm
